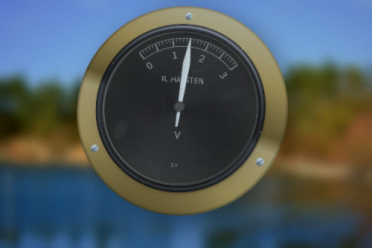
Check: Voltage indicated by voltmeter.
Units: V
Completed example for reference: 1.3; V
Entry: 1.5; V
